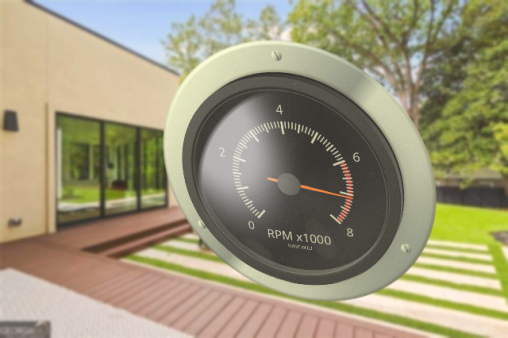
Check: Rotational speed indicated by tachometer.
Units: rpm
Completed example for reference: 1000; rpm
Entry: 7000; rpm
